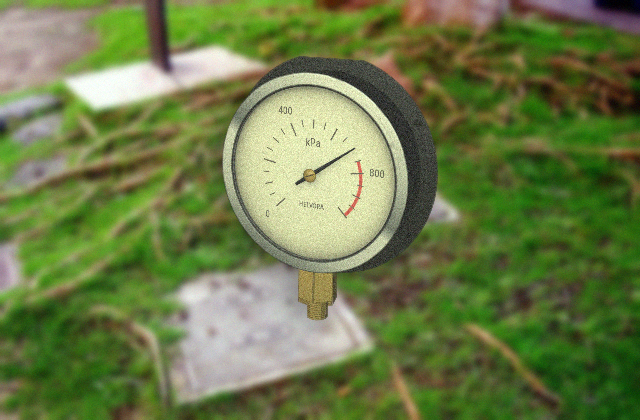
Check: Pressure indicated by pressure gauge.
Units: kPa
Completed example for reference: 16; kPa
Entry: 700; kPa
